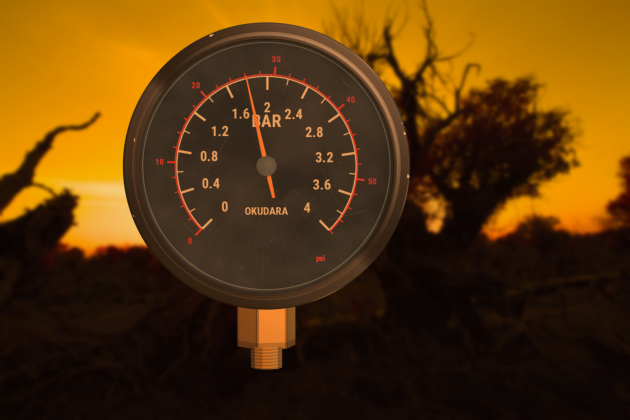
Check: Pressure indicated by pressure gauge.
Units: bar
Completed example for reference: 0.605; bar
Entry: 1.8; bar
